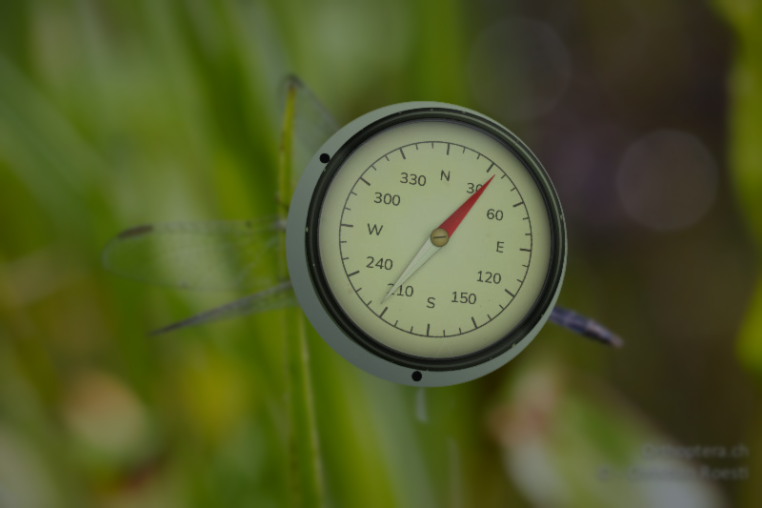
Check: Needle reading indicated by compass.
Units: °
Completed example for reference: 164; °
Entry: 35; °
